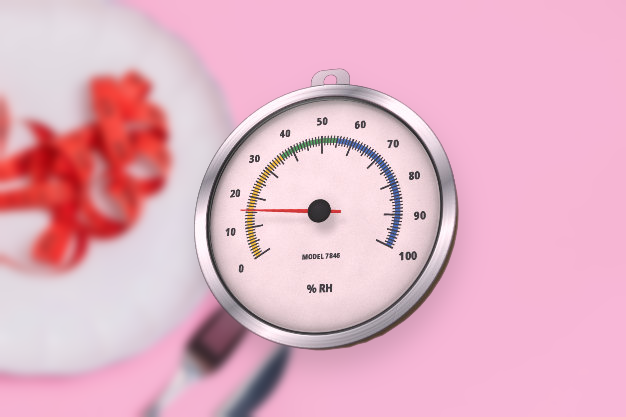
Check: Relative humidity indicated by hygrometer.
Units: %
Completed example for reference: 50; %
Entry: 15; %
